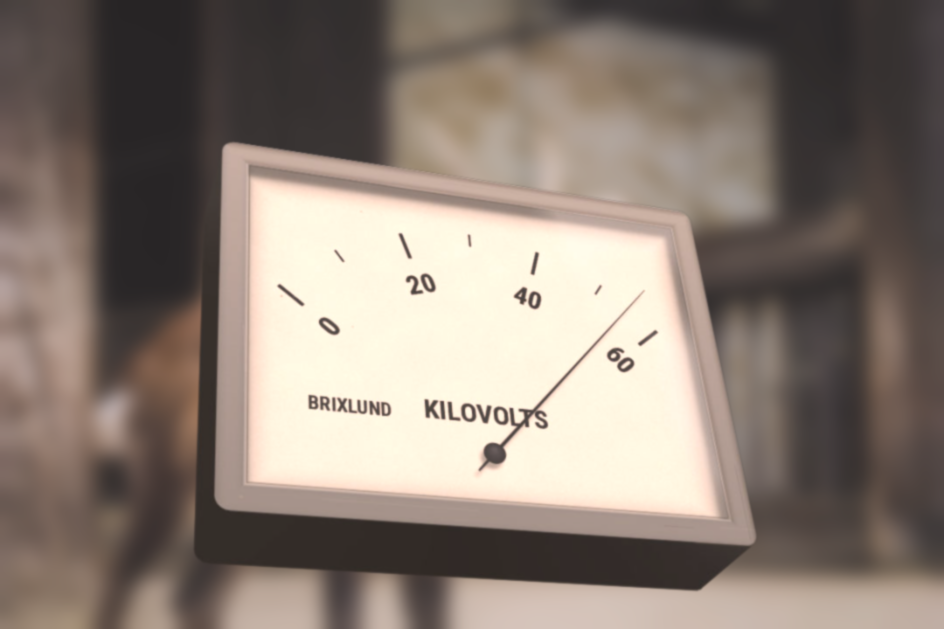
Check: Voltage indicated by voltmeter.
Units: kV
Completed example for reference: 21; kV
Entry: 55; kV
